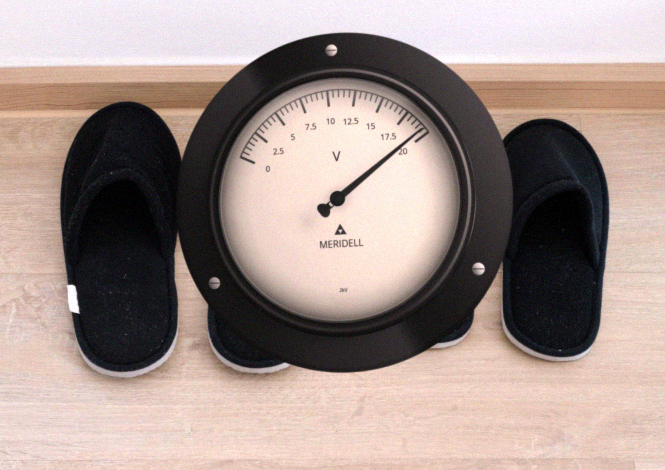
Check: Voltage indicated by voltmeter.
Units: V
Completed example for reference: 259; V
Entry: 19.5; V
